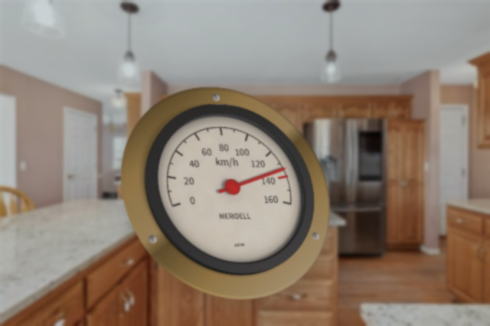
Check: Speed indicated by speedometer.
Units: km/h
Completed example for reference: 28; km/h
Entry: 135; km/h
